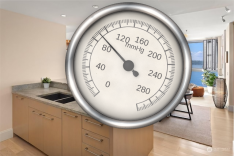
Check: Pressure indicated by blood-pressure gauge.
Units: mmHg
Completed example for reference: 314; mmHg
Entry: 90; mmHg
